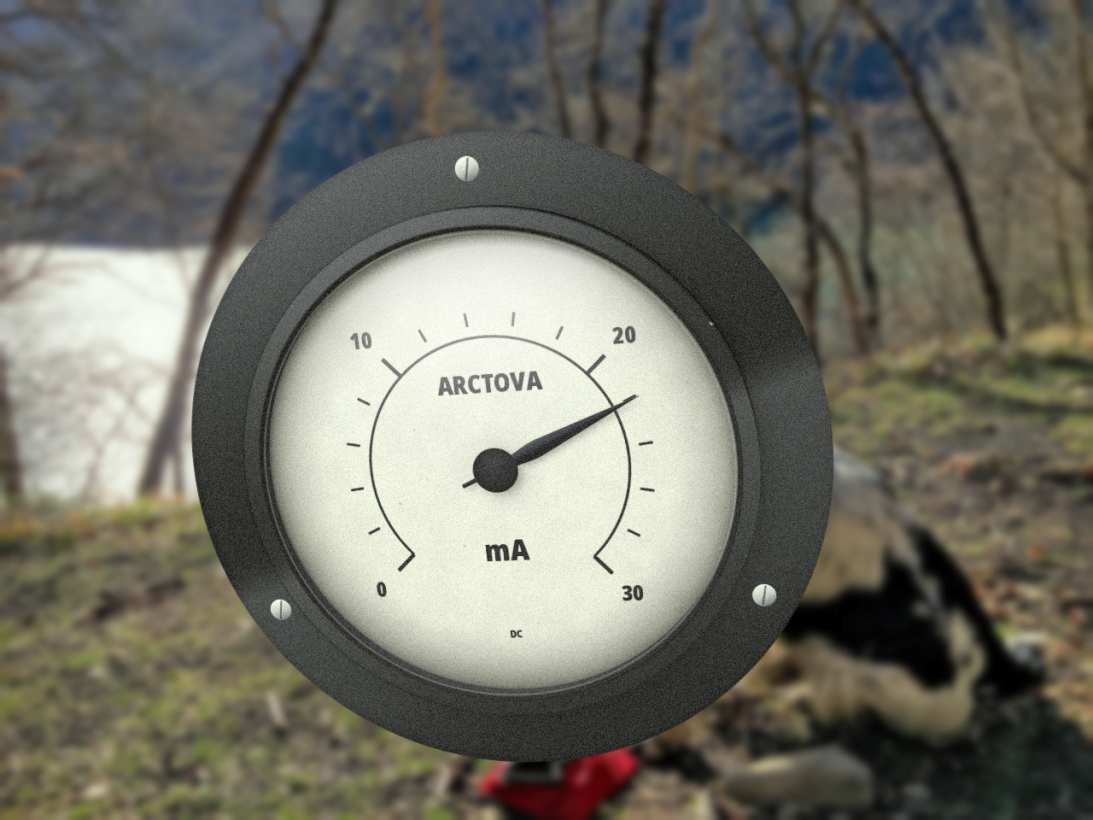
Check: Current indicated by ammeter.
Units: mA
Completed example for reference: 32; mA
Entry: 22; mA
